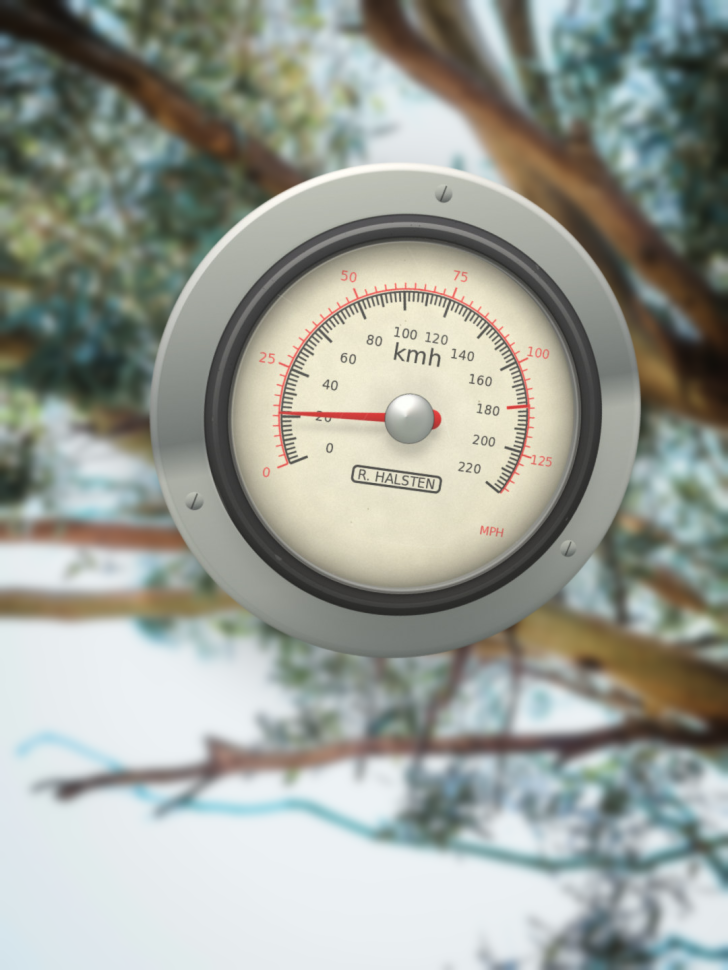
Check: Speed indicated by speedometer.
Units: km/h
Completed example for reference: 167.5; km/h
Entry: 22; km/h
